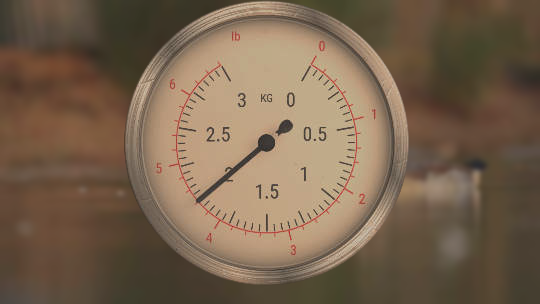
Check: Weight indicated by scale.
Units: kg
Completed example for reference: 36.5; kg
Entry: 2; kg
